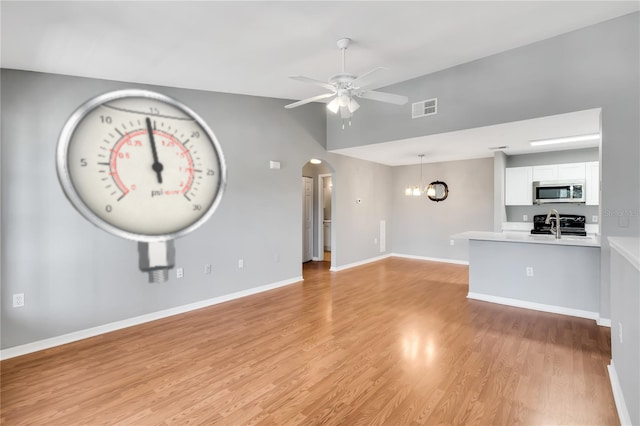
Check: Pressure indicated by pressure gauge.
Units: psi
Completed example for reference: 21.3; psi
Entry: 14; psi
